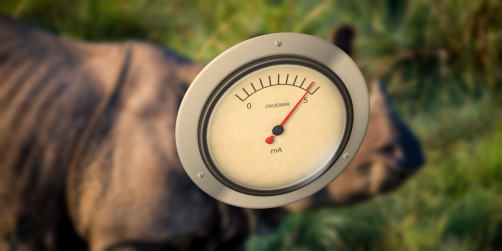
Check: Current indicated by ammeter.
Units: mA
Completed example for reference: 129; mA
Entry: 4.5; mA
